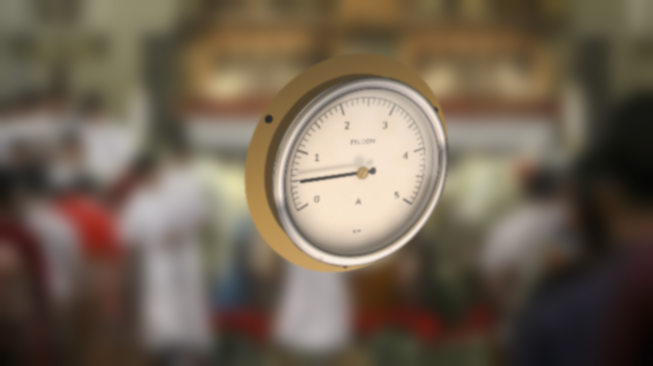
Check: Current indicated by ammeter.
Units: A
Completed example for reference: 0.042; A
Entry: 0.5; A
